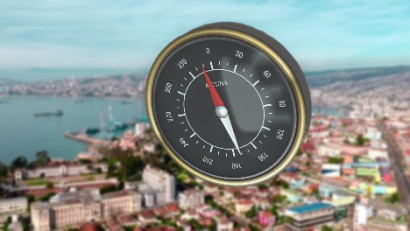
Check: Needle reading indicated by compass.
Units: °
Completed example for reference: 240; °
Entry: 350; °
